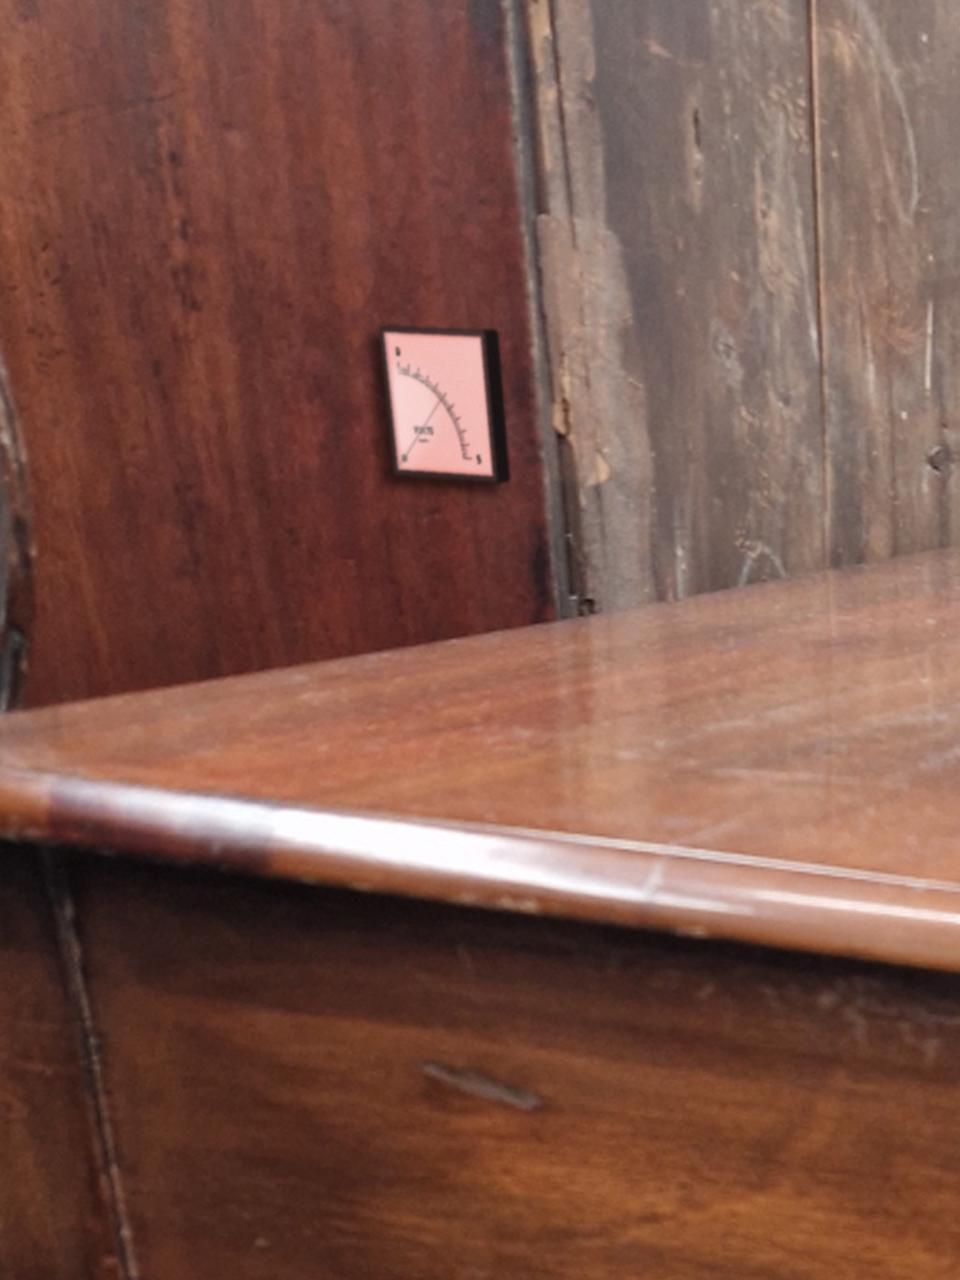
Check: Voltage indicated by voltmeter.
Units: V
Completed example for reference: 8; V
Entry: 2.5; V
